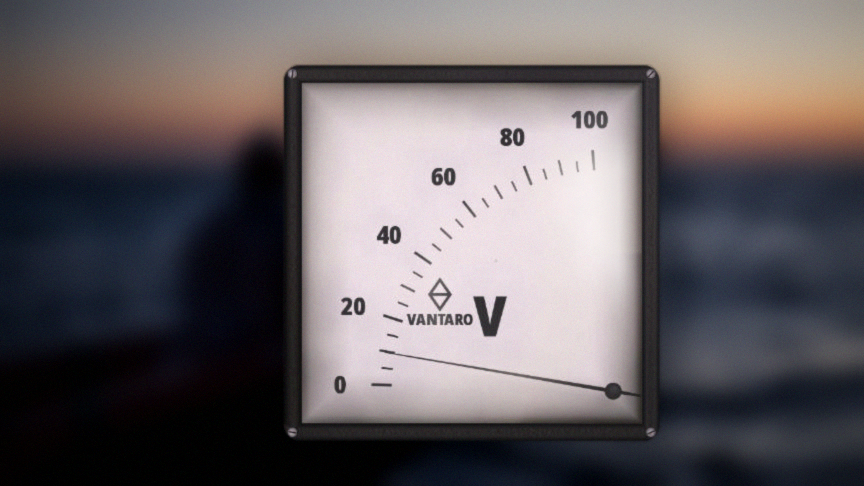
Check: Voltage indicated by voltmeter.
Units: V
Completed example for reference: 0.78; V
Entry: 10; V
